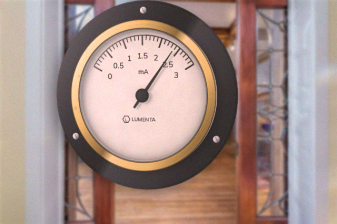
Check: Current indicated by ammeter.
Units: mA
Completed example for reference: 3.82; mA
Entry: 2.4; mA
